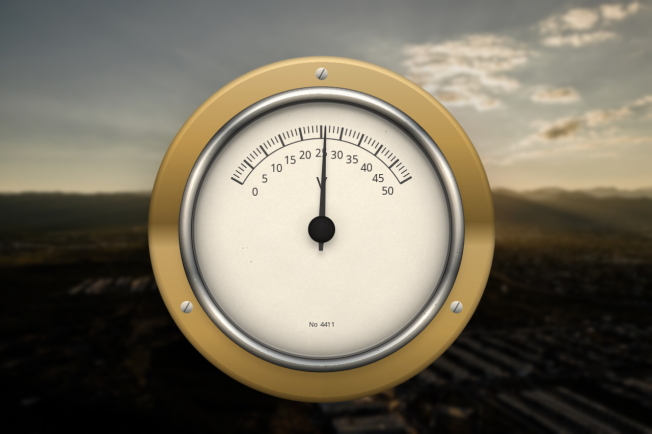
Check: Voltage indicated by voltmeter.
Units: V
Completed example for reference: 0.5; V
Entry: 26; V
